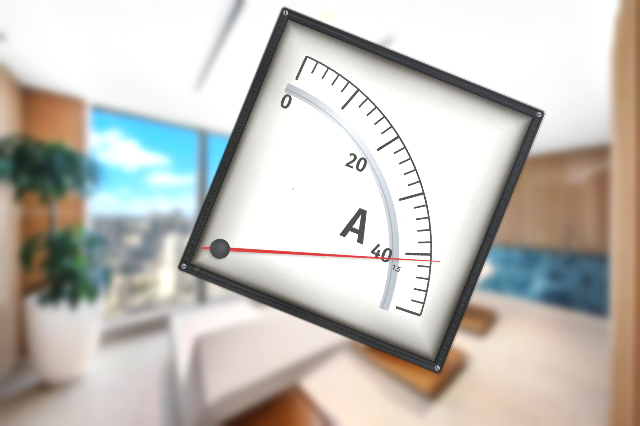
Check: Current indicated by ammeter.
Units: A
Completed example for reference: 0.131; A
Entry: 41; A
